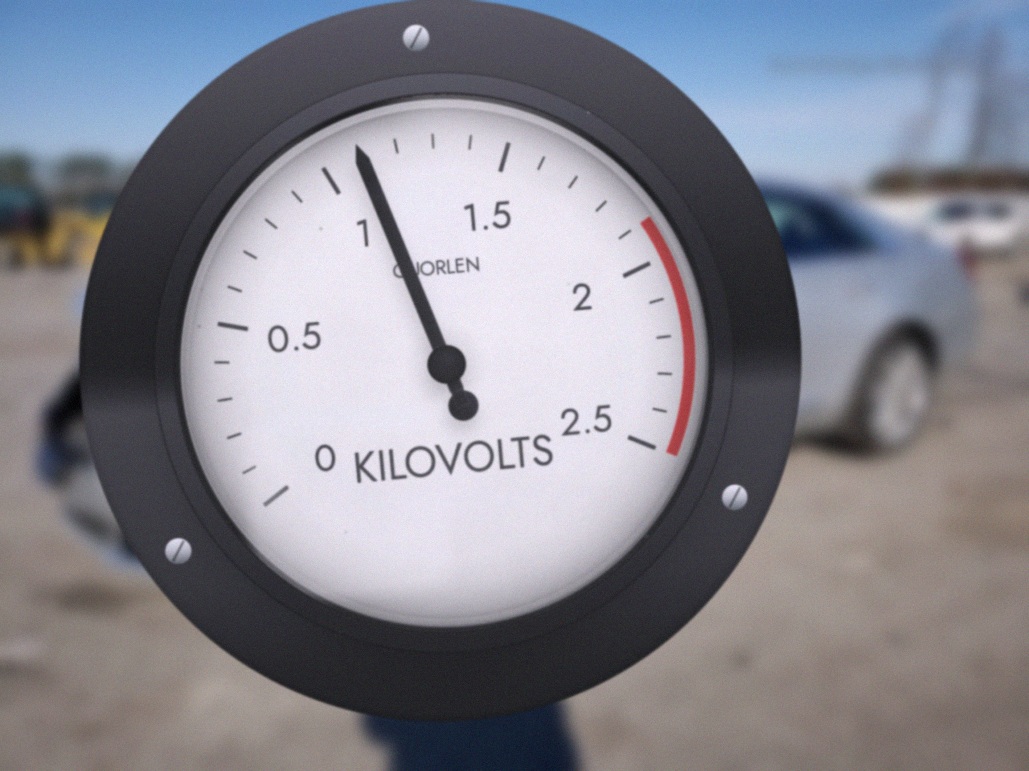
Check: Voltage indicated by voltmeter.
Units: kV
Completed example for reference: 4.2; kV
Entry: 1.1; kV
